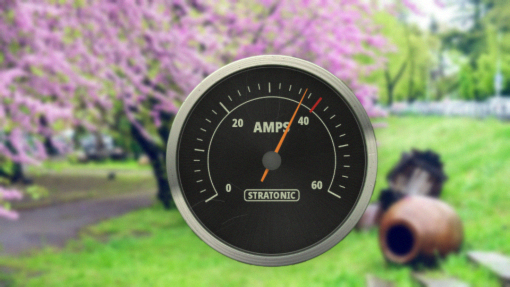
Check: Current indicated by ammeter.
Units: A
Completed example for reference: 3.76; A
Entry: 37; A
